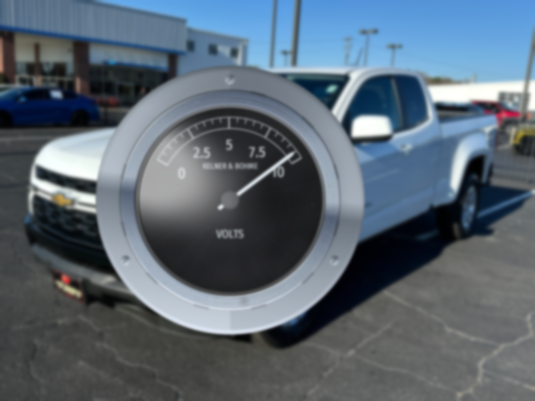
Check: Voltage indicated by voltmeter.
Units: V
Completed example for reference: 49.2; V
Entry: 9.5; V
